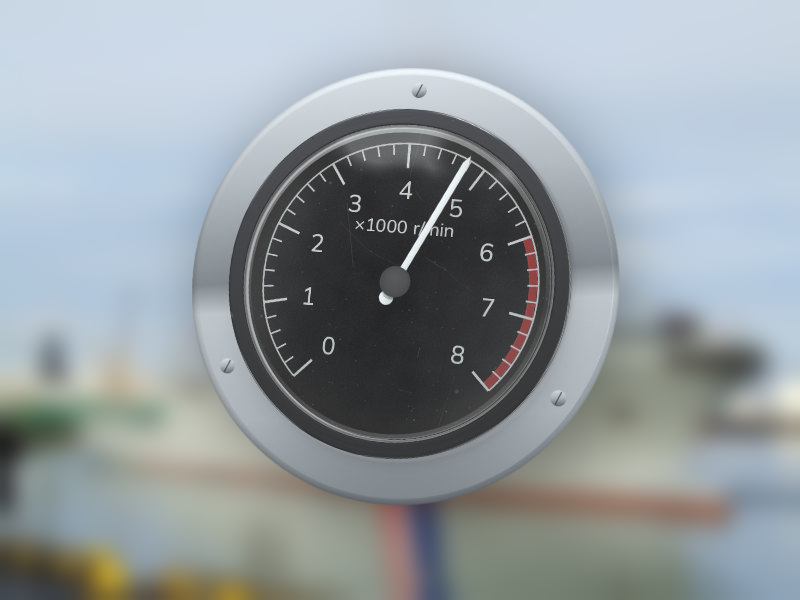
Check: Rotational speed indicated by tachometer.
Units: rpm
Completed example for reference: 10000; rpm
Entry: 4800; rpm
